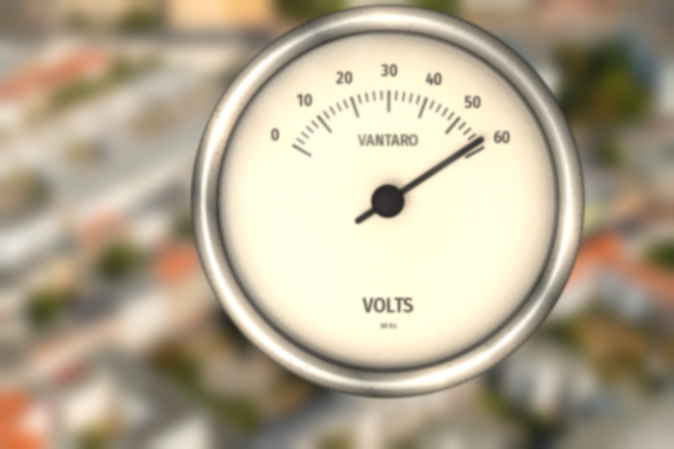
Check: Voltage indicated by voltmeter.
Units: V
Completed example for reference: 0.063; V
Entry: 58; V
